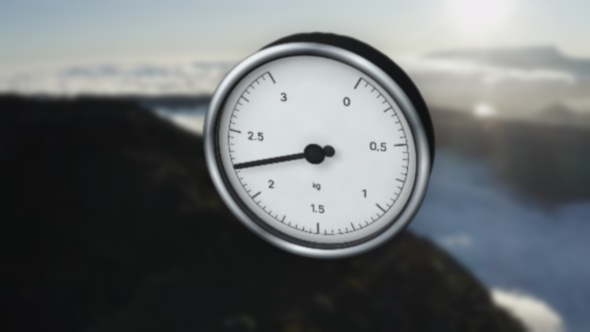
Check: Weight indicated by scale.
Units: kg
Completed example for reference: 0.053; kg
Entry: 2.25; kg
